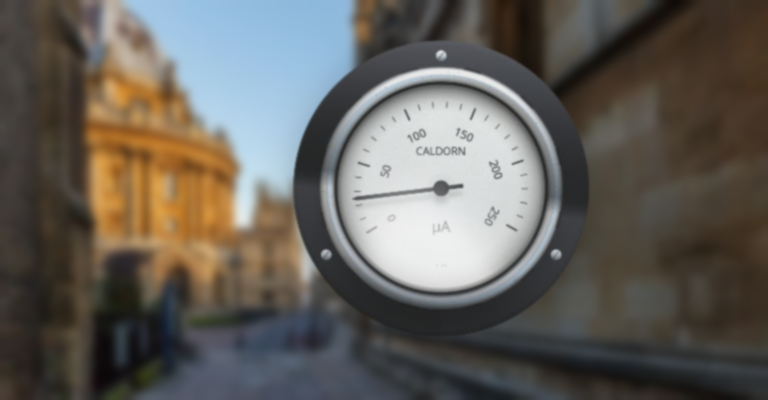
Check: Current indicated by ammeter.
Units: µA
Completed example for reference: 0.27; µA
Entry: 25; µA
